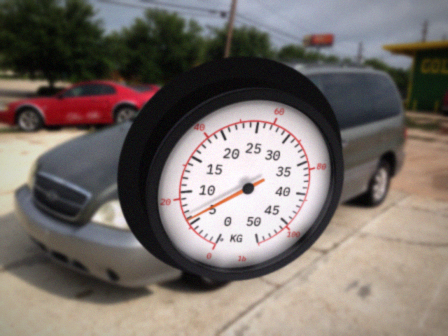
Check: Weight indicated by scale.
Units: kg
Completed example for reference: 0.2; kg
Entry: 6; kg
